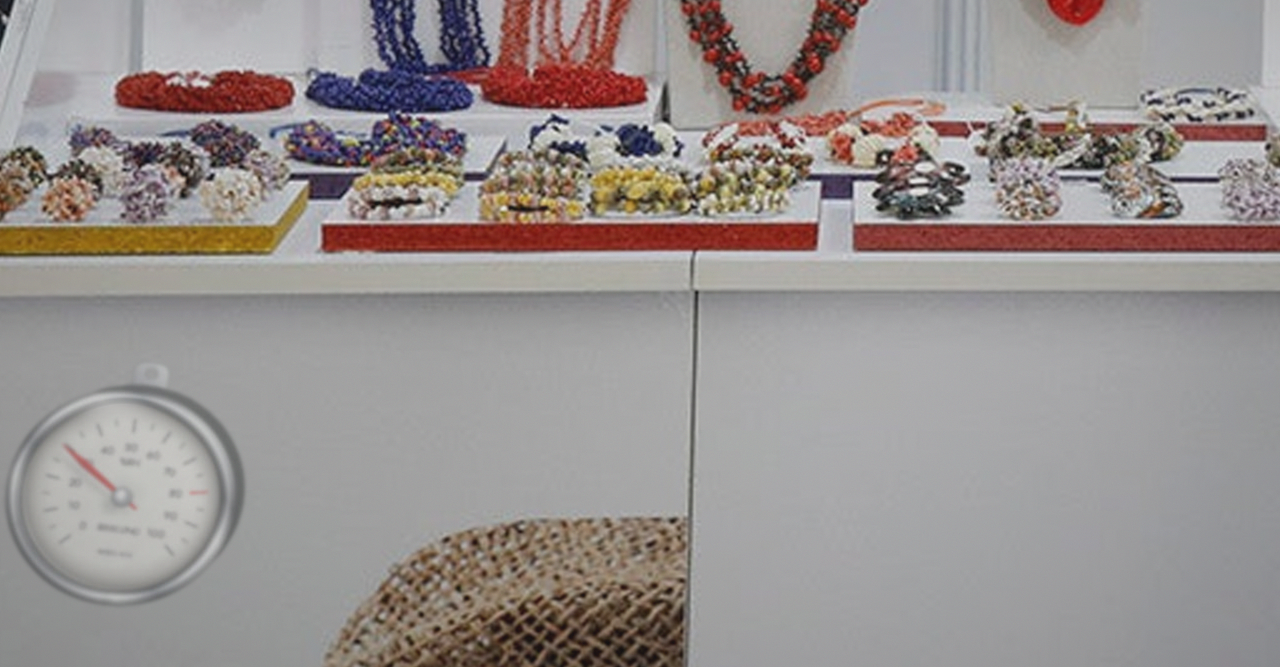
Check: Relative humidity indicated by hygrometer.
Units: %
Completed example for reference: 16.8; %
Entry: 30; %
